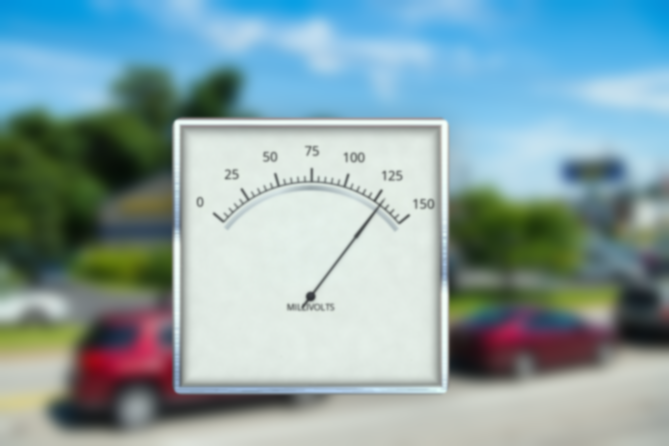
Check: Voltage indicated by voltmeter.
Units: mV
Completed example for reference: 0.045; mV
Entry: 130; mV
